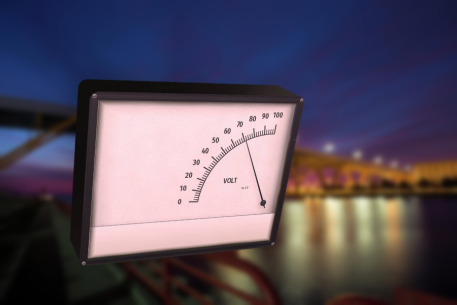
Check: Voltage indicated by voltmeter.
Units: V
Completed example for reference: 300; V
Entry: 70; V
